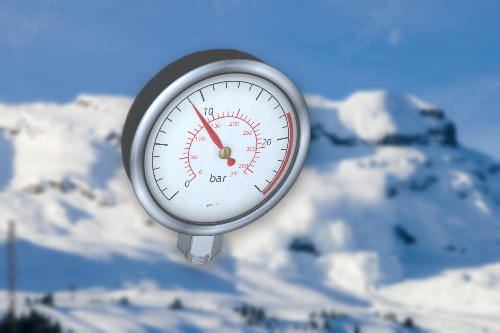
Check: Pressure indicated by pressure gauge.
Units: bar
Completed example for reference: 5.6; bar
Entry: 9; bar
